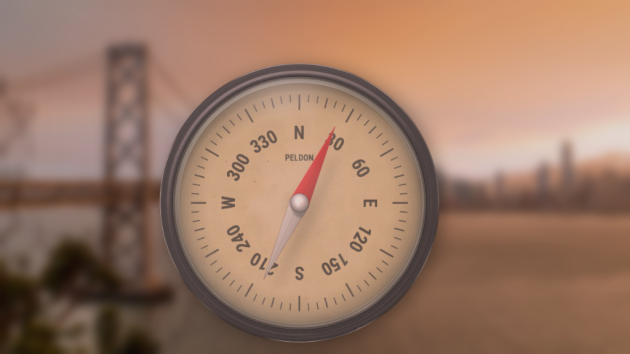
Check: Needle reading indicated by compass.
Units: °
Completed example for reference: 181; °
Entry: 25; °
